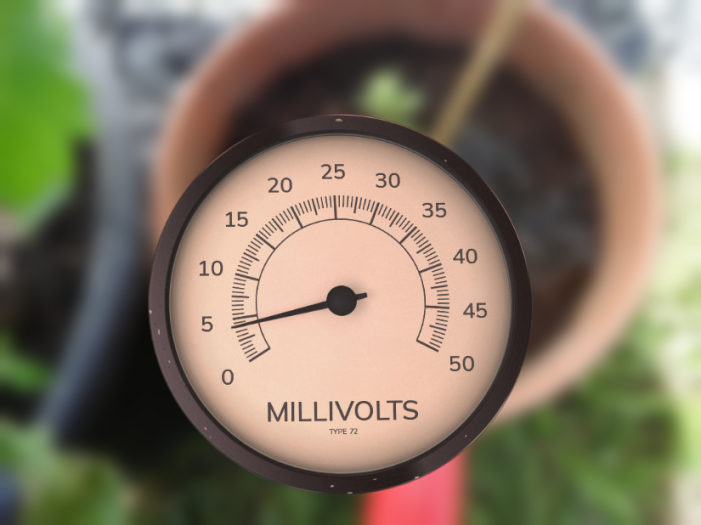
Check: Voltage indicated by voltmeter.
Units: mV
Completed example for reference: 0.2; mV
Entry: 4; mV
